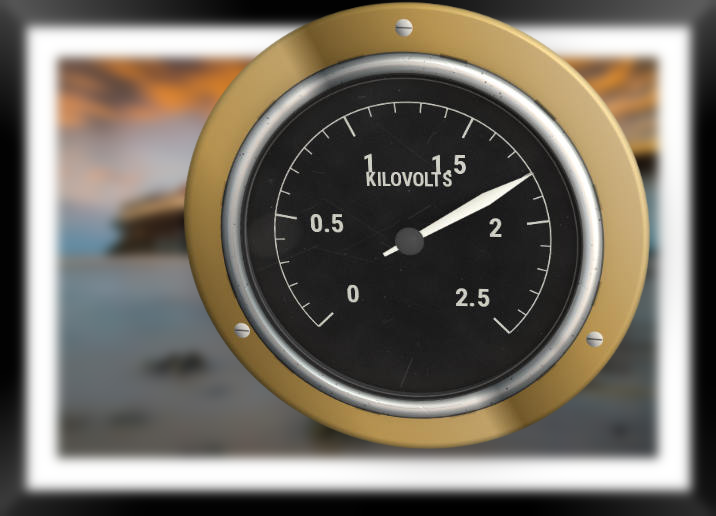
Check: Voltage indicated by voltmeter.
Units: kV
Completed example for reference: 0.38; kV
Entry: 1.8; kV
